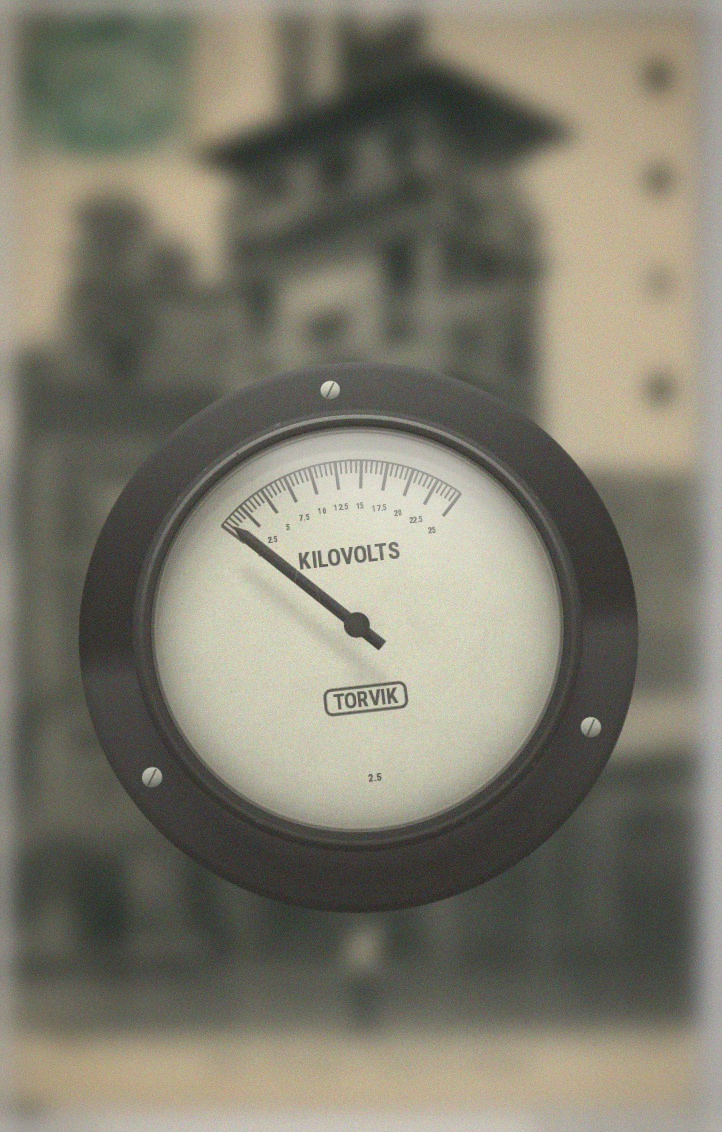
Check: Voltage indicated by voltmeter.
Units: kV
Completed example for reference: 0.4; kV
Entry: 0.5; kV
